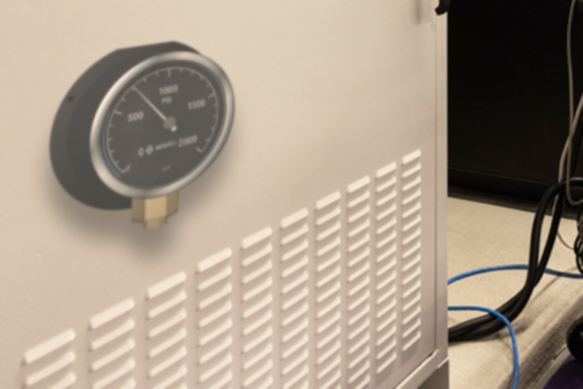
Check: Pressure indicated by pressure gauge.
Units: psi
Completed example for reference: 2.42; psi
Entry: 700; psi
